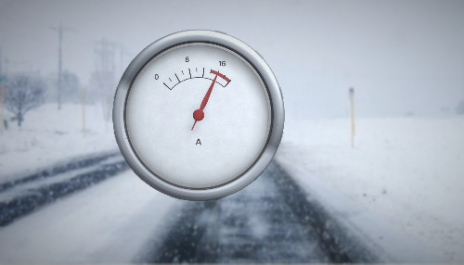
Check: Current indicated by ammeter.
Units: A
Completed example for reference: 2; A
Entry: 16; A
